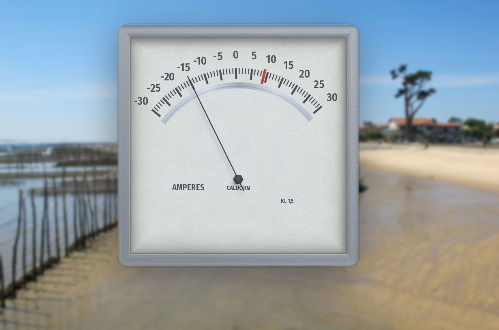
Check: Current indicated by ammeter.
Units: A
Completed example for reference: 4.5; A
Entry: -15; A
